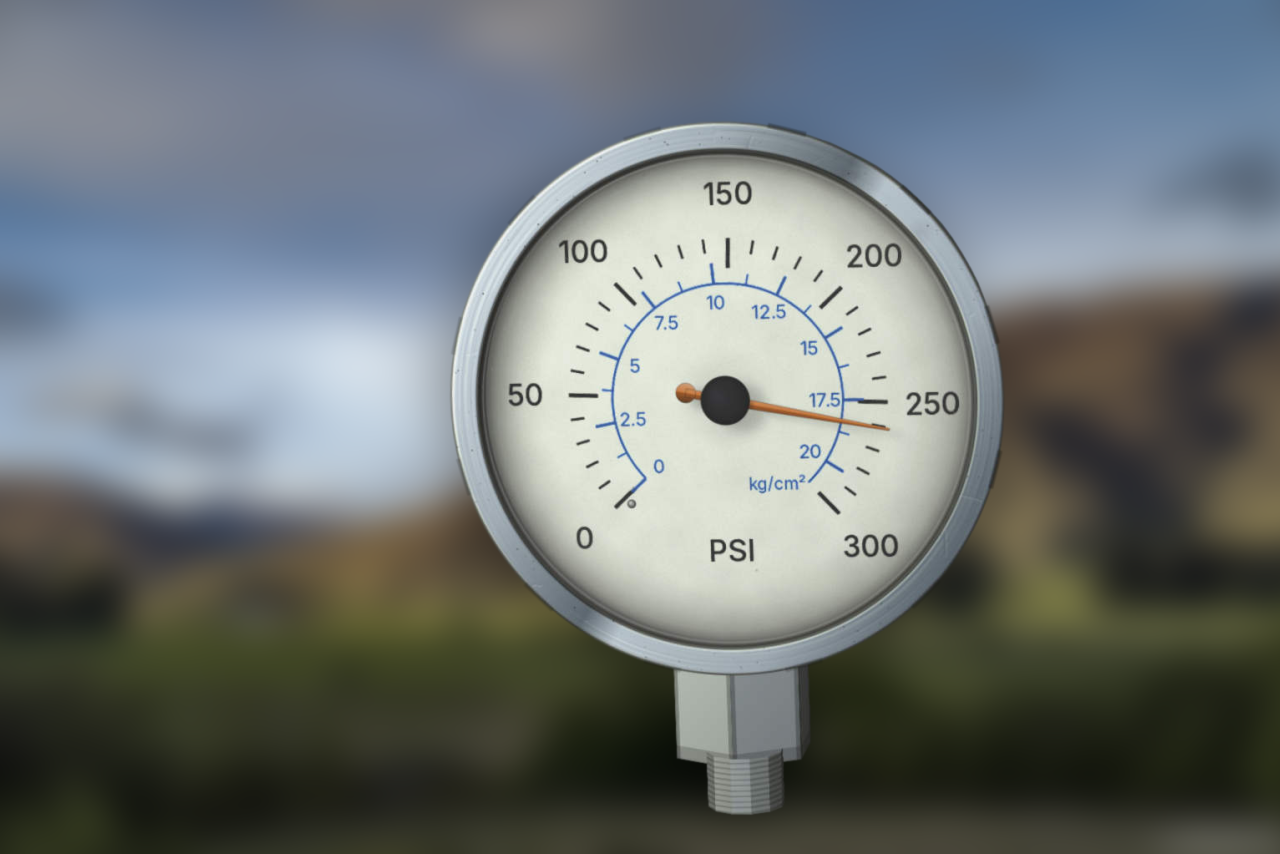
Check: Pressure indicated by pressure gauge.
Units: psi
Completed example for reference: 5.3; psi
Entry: 260; psi
